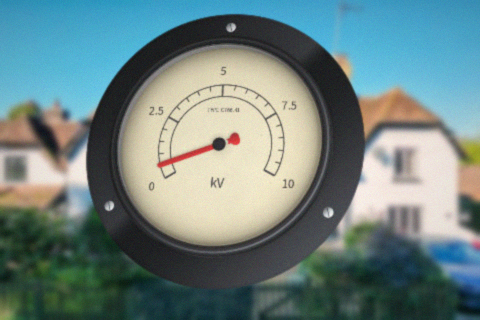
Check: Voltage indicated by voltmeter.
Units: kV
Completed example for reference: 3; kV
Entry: 0.5; kV
